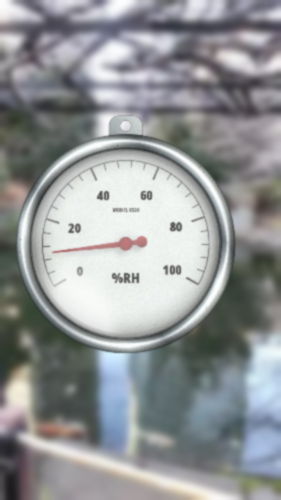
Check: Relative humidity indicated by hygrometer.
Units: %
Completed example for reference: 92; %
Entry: 10; %
